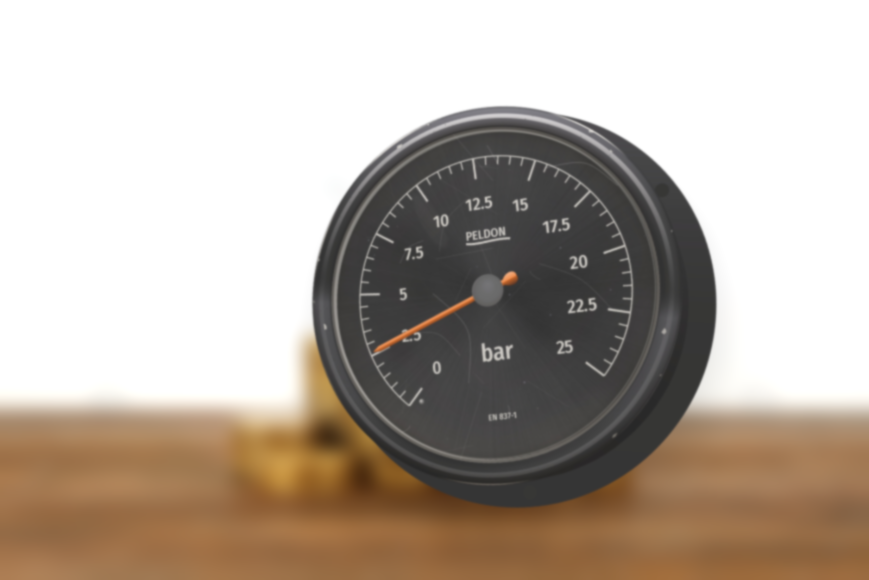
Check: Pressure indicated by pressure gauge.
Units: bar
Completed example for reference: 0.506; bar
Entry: 2.5; bar
